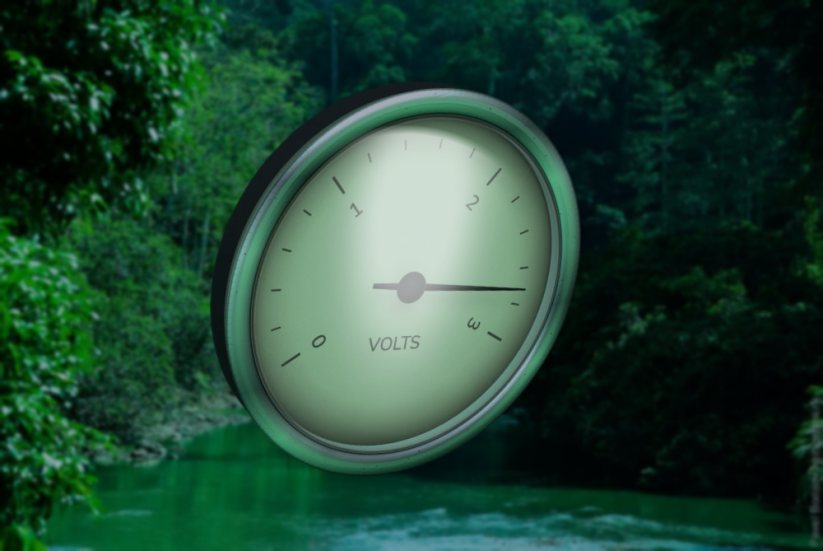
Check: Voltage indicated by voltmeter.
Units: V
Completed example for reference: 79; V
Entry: 2.7; V
